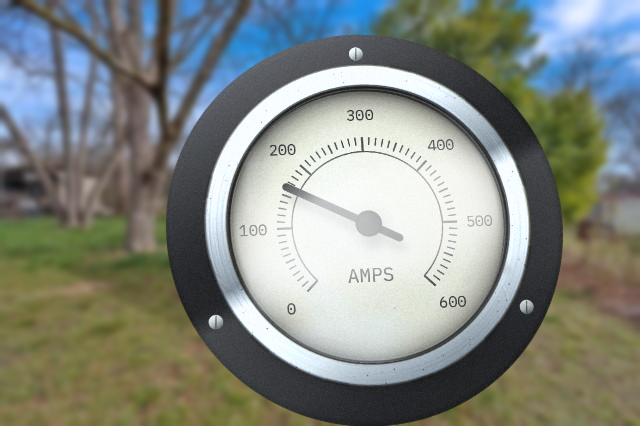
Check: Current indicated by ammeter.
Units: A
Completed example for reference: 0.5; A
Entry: 160; A
